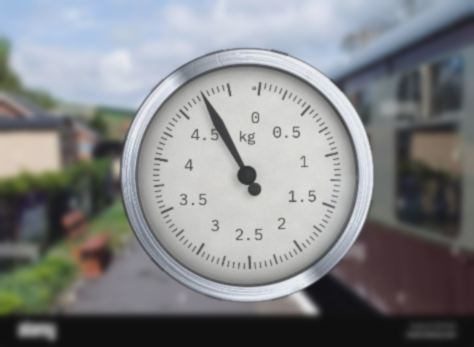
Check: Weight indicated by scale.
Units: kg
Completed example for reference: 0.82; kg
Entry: 4.75; kg
